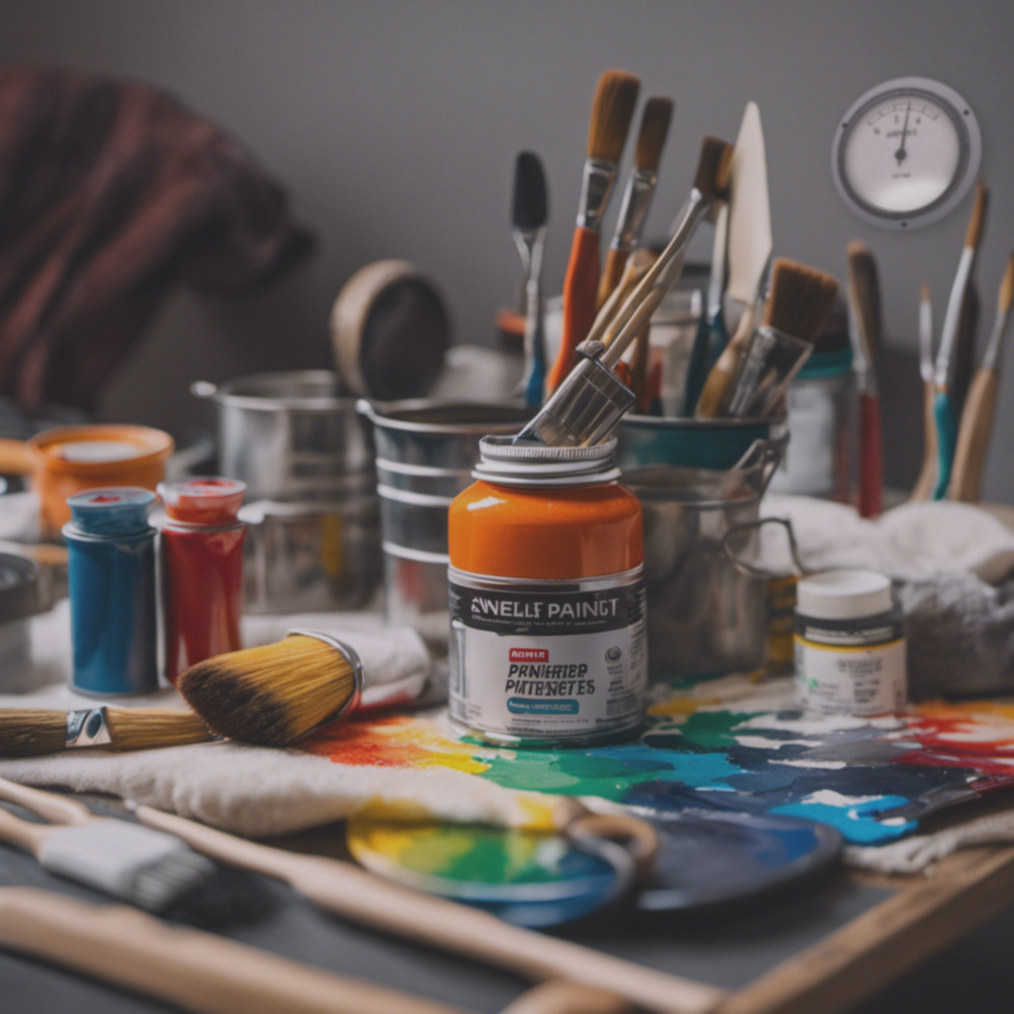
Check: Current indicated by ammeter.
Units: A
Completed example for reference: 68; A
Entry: 3; A
